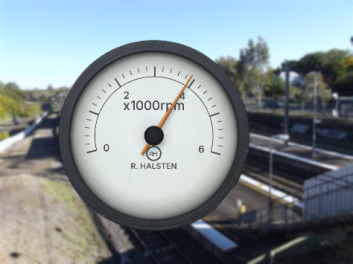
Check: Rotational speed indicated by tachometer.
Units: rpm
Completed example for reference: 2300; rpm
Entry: 3900; rpm
